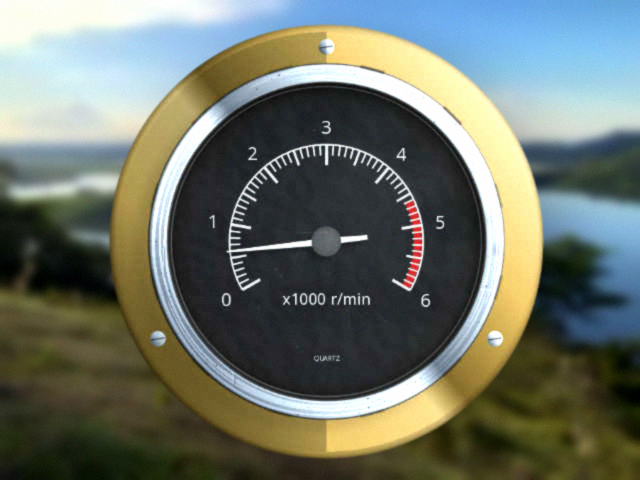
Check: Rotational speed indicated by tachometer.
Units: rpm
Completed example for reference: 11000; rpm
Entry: 600; rpm
